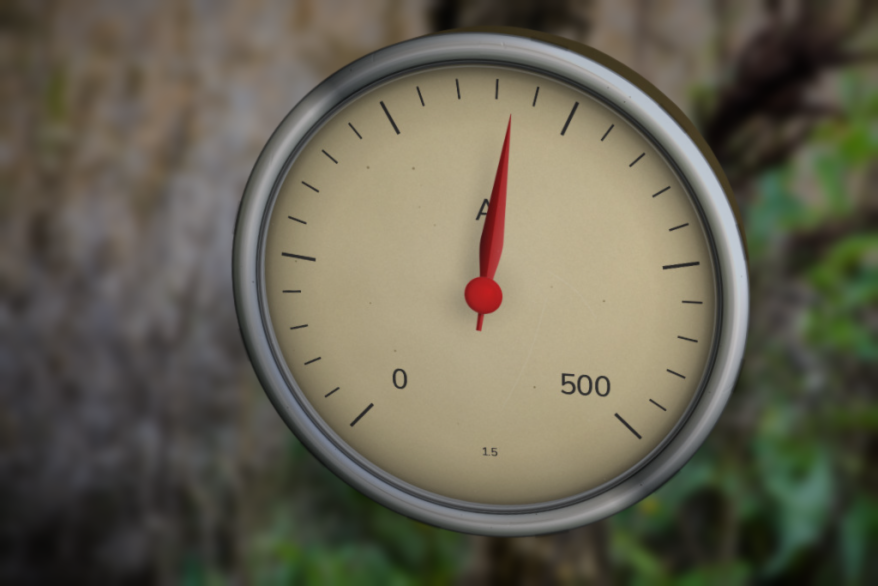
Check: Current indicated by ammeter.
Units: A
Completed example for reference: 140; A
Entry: 270; A
